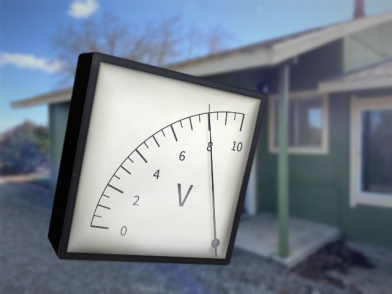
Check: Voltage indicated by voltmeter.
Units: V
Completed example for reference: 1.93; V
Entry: 8; V
